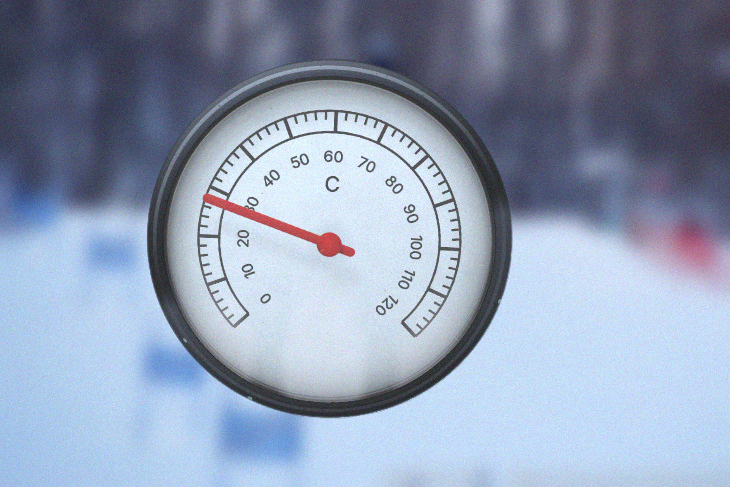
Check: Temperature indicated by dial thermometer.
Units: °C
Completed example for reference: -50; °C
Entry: 28; °C
